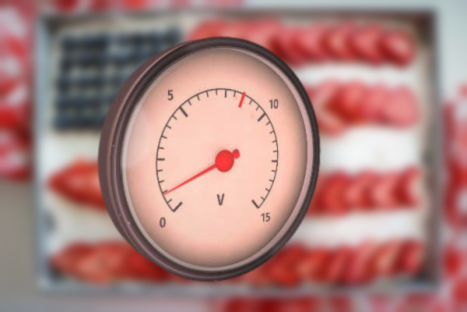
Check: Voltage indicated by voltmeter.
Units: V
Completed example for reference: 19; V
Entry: 1; V
